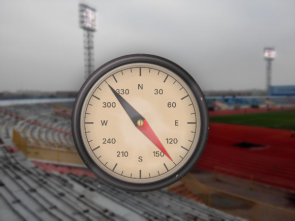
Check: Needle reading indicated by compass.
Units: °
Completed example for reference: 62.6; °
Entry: 140; °
